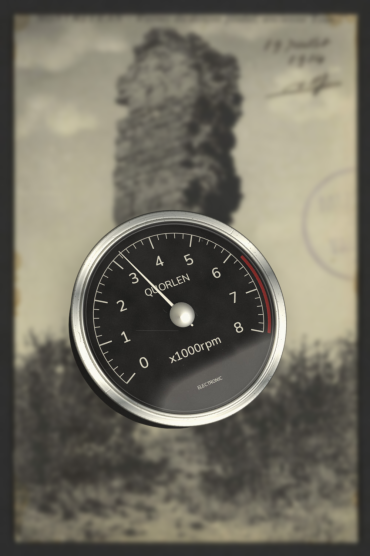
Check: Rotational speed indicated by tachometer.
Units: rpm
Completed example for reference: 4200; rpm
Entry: 3200; rpm
